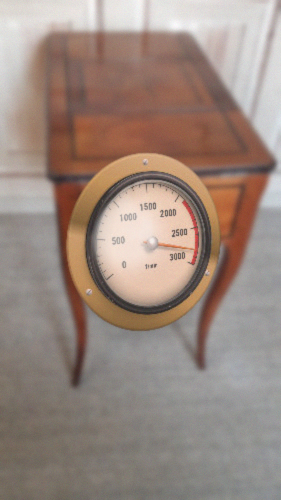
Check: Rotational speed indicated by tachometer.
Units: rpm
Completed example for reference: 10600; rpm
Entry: 2800; rpm
